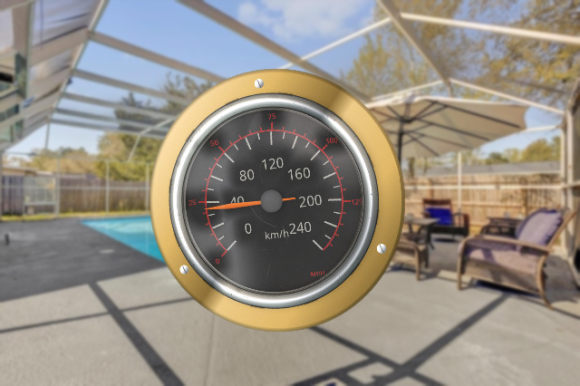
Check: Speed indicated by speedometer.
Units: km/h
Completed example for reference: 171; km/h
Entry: 35; km/h
